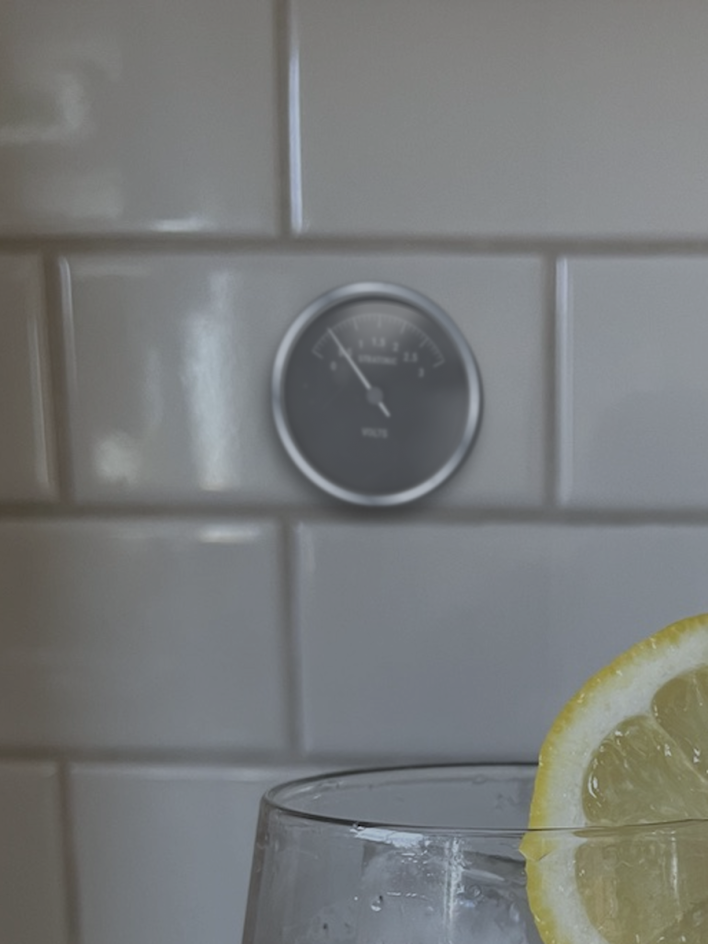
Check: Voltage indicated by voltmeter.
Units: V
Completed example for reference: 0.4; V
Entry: 0.5; V
